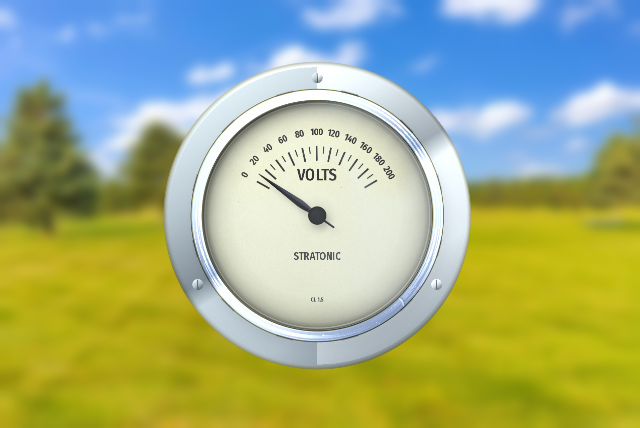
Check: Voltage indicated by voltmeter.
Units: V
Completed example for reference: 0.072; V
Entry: 10; V
